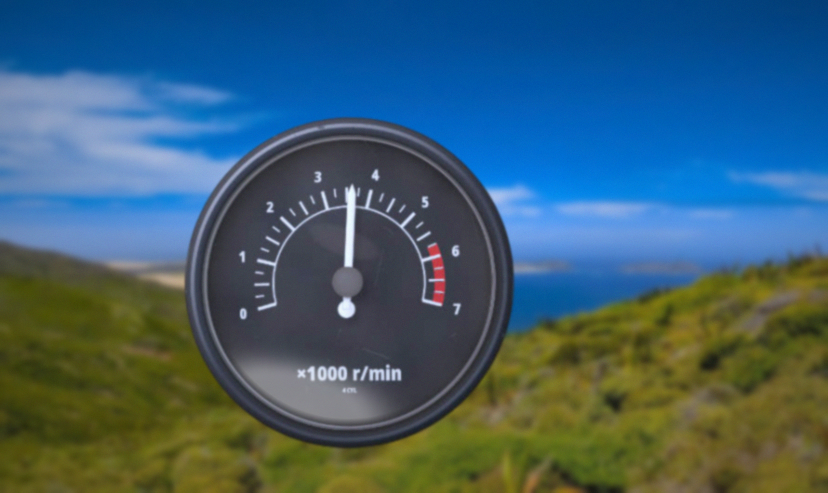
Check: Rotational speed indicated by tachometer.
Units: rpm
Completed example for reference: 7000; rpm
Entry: 3625; rpm
